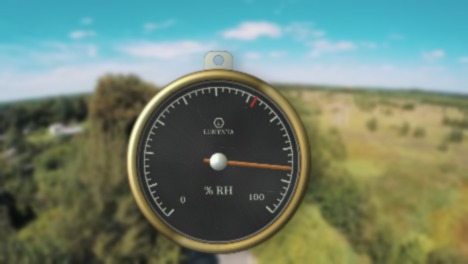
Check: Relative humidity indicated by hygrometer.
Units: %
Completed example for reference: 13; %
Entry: 86; %
